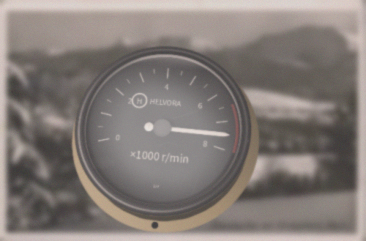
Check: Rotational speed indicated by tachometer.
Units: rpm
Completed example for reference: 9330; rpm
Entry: 7500; rpm
